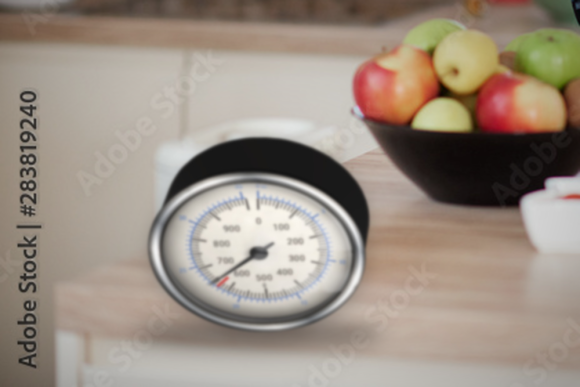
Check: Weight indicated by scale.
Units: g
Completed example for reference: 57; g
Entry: 650; g
